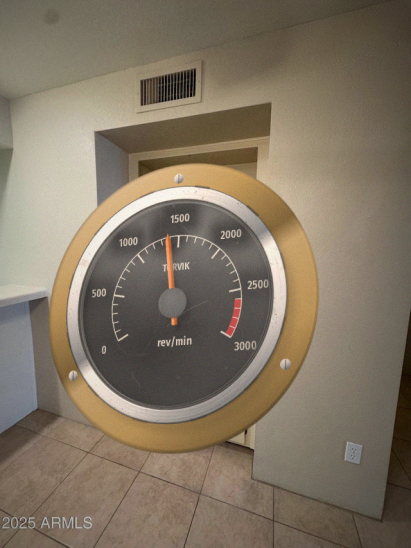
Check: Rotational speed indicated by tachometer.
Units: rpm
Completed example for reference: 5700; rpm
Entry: 1400; rpm
